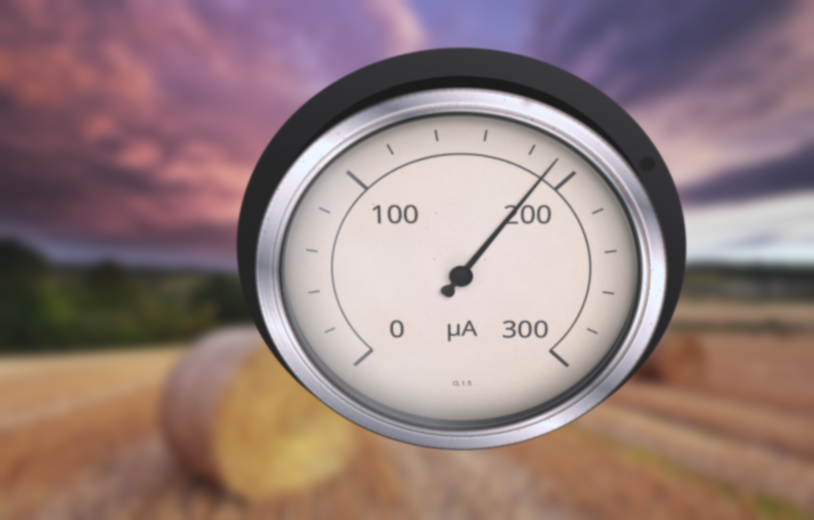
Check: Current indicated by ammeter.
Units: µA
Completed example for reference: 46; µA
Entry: 190; µA
